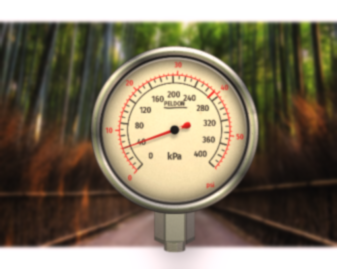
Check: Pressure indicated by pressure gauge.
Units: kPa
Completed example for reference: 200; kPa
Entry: 40; kPa
